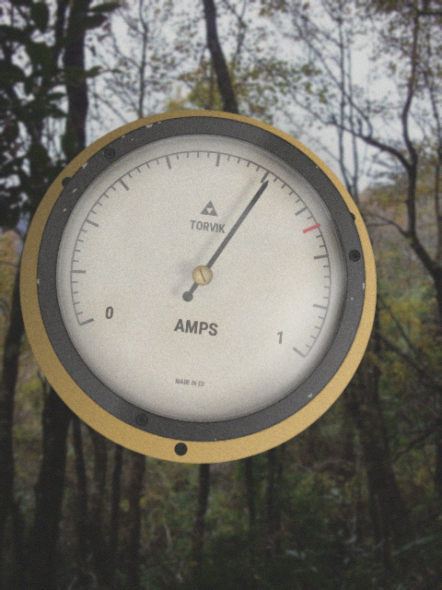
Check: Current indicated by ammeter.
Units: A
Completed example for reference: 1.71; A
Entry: 0.61; A
